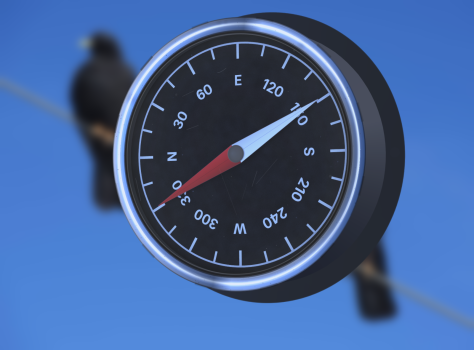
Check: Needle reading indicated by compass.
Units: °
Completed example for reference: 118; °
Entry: 330; °
